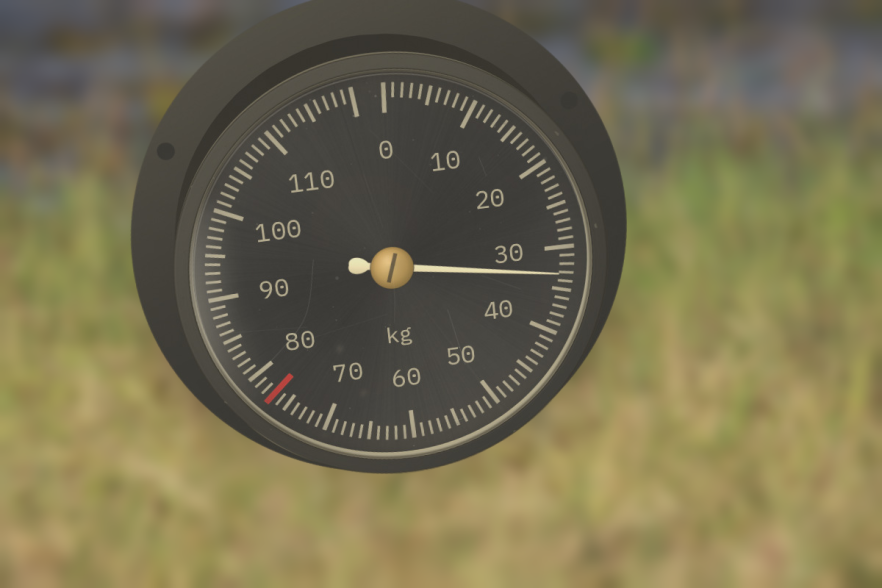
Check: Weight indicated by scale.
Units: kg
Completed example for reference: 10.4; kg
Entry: 33; kg
